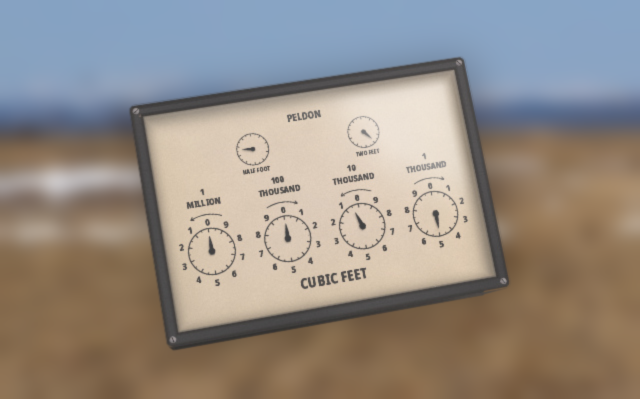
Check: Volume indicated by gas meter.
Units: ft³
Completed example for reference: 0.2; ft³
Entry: 500; ft³
